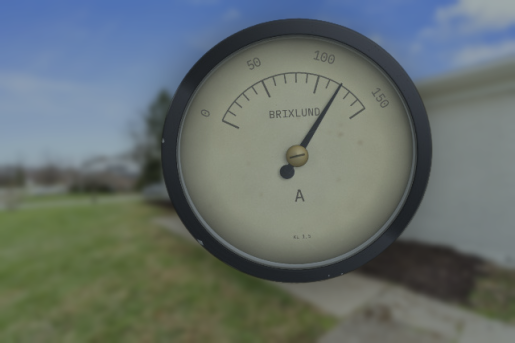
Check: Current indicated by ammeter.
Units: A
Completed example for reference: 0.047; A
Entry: 120; A
